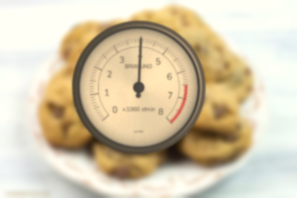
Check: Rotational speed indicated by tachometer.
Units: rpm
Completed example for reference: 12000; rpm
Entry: 4000; rpm
